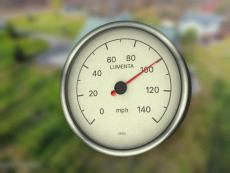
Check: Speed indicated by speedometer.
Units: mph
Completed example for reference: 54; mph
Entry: 100; mph
